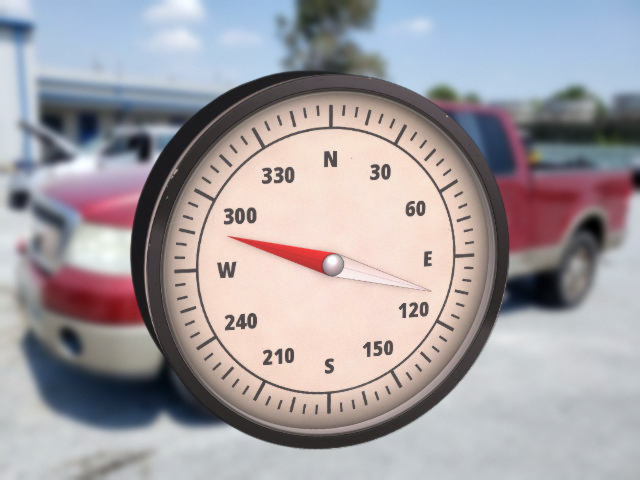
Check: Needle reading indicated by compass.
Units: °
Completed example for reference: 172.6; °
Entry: 287.5; °
